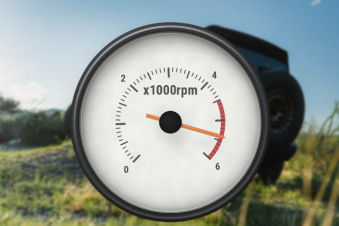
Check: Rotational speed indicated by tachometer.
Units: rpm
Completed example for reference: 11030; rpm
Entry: 5400; rpm
